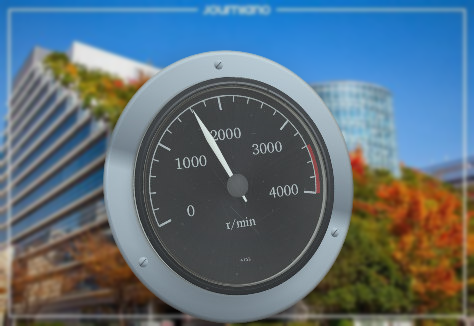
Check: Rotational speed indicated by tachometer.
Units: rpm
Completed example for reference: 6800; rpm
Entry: 1600; rpm
